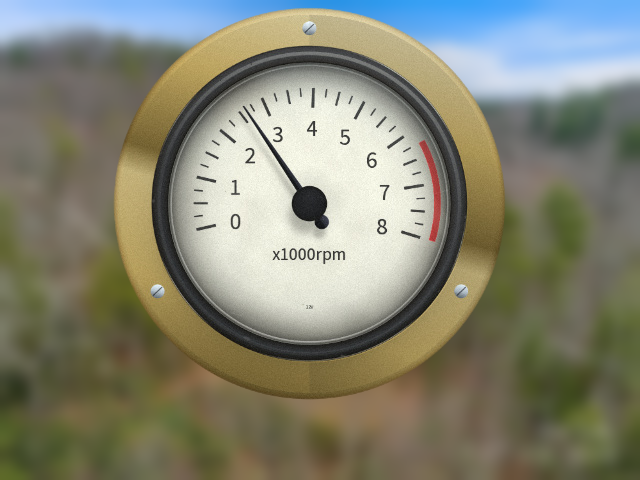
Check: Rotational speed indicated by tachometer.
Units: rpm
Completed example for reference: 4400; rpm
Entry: 2625; rpm
